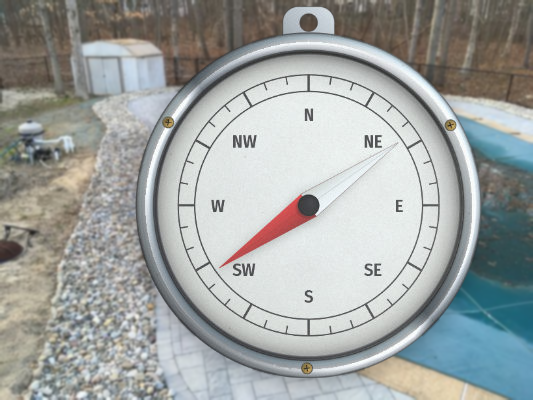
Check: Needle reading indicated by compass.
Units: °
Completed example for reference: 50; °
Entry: 235; °
